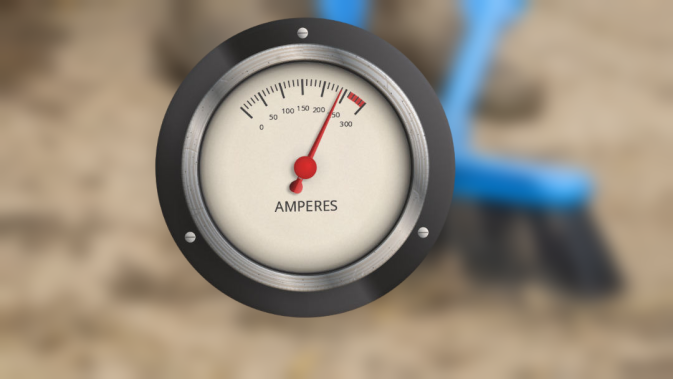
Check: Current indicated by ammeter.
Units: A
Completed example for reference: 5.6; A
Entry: 240; A
